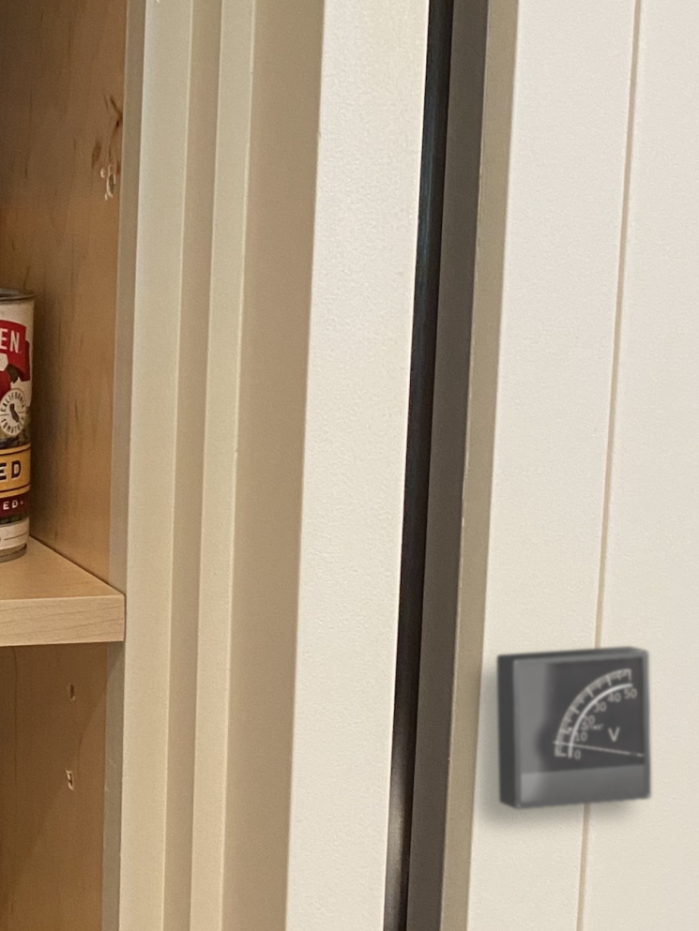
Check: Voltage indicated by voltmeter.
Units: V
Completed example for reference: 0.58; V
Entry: 5; V
